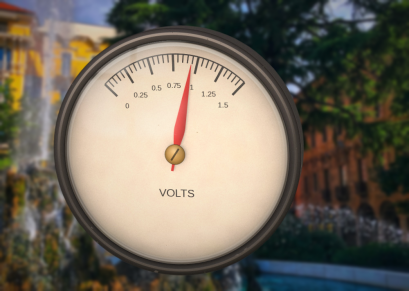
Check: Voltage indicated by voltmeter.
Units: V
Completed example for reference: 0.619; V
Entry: 0.95; V
